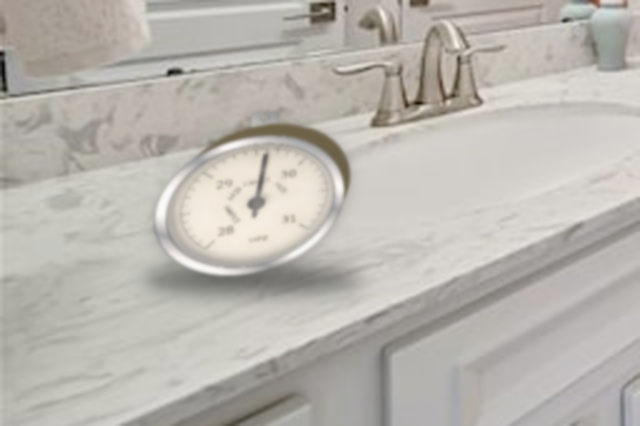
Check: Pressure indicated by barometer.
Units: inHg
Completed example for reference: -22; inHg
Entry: 29.6; inHg
